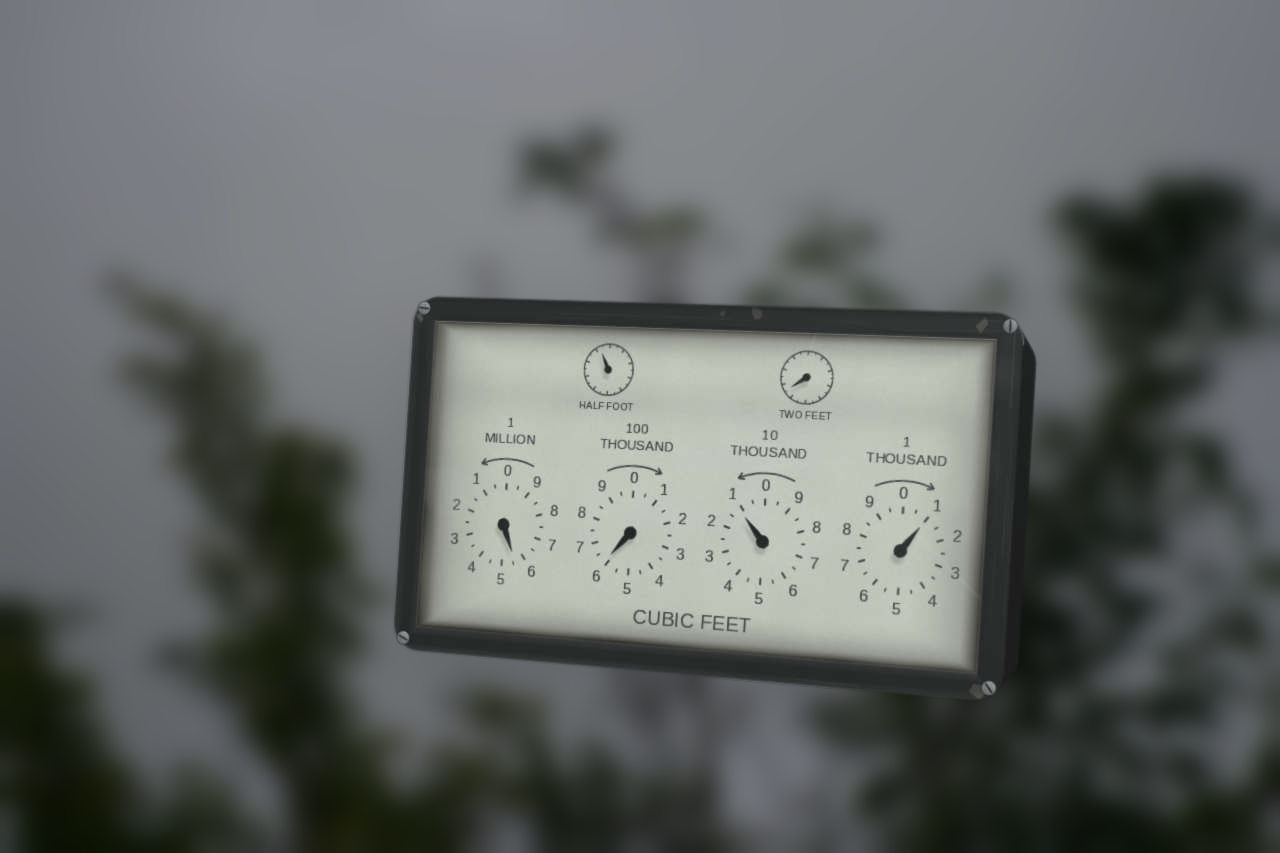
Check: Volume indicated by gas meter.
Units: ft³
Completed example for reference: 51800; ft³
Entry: 561100; ft³
